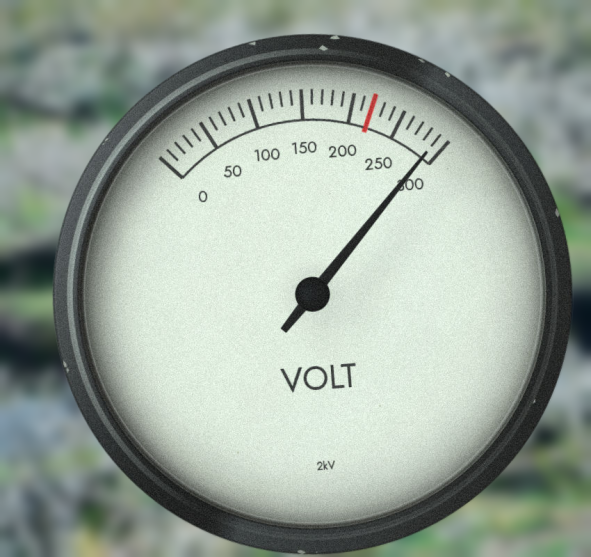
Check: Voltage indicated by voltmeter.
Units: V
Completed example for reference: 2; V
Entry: 290; V
